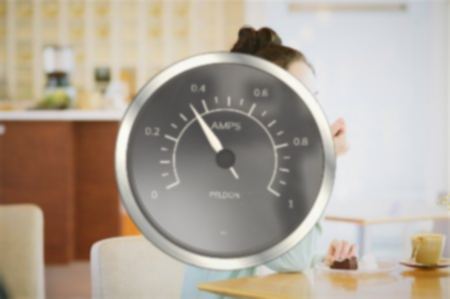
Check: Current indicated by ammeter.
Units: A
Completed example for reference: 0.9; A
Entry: 0.35; A
